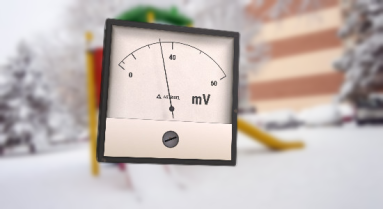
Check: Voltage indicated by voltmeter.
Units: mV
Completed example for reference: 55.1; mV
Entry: 35; mV
